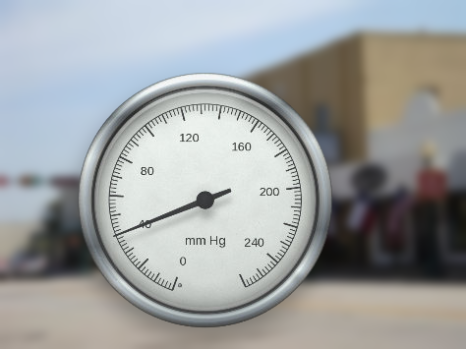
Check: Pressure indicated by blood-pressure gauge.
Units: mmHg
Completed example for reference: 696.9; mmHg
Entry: 40; mmHg
